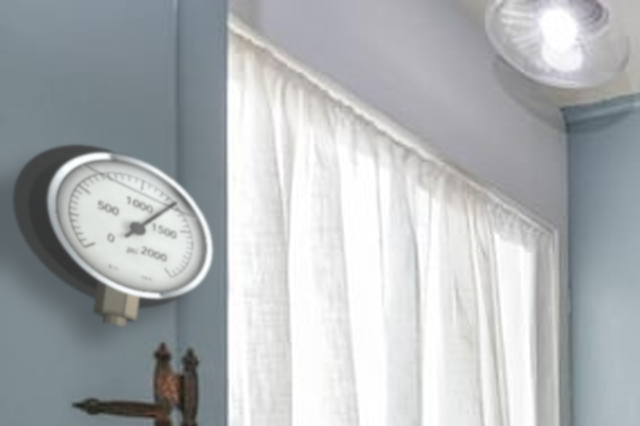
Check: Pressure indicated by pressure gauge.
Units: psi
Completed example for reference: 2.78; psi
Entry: 1250; psi
